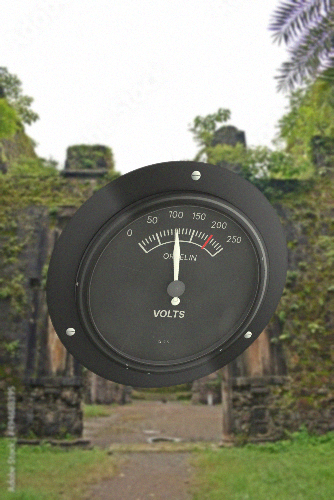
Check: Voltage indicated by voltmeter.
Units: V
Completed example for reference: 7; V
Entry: 100; V
